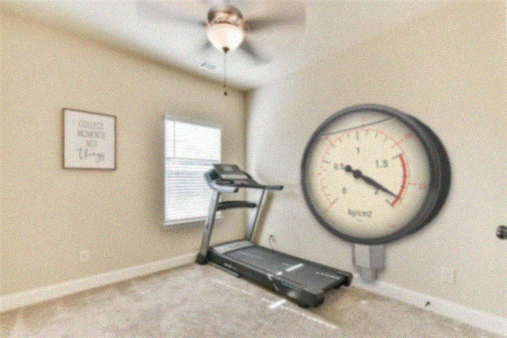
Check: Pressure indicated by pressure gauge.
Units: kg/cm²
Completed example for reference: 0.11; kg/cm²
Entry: 1.9; kg/cm²
